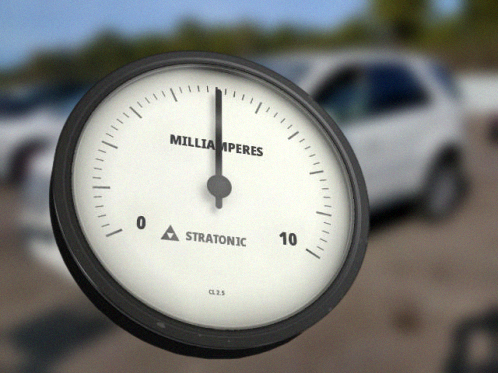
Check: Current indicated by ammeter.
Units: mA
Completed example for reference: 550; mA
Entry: 5; mA
